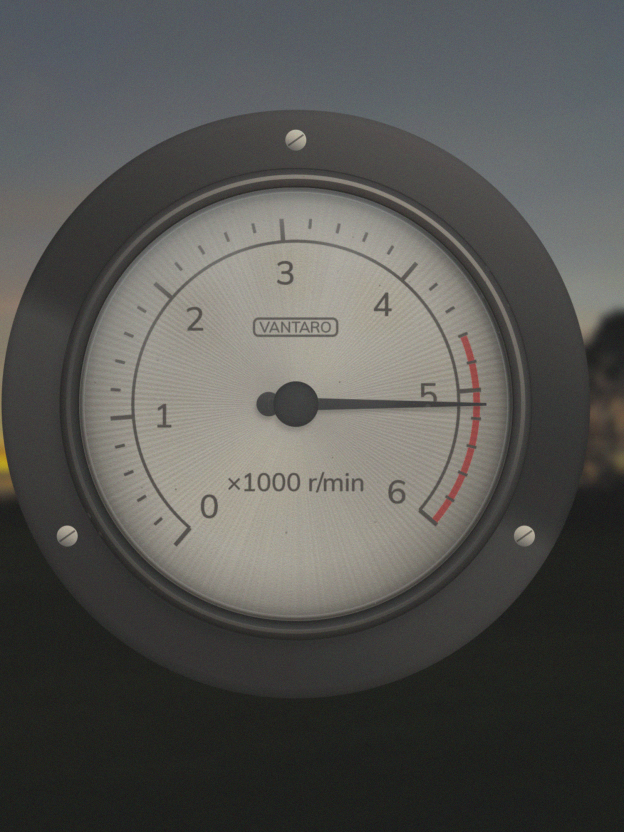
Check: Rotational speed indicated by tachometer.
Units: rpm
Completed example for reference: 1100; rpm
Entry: 5100; rpm
